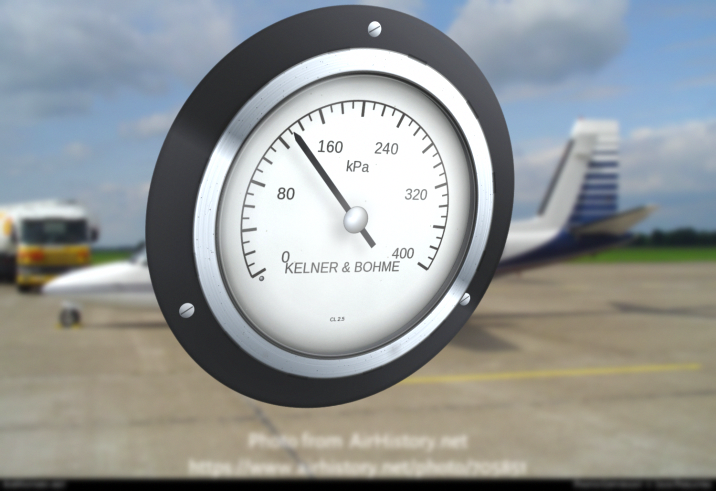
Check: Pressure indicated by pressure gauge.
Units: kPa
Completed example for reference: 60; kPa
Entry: 130; kPa
